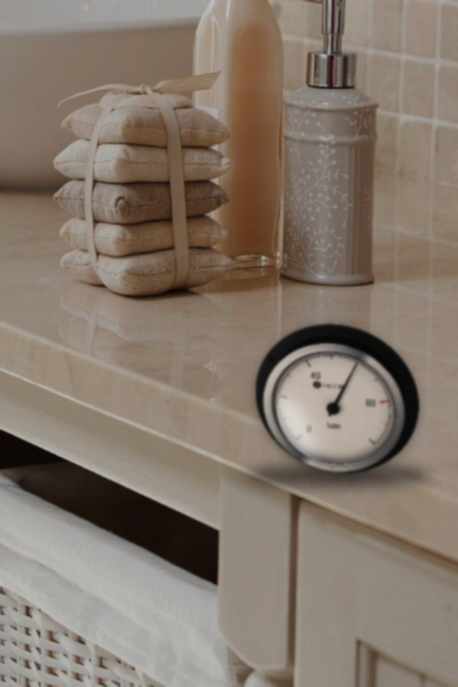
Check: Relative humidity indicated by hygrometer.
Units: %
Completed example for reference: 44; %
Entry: 60; %
